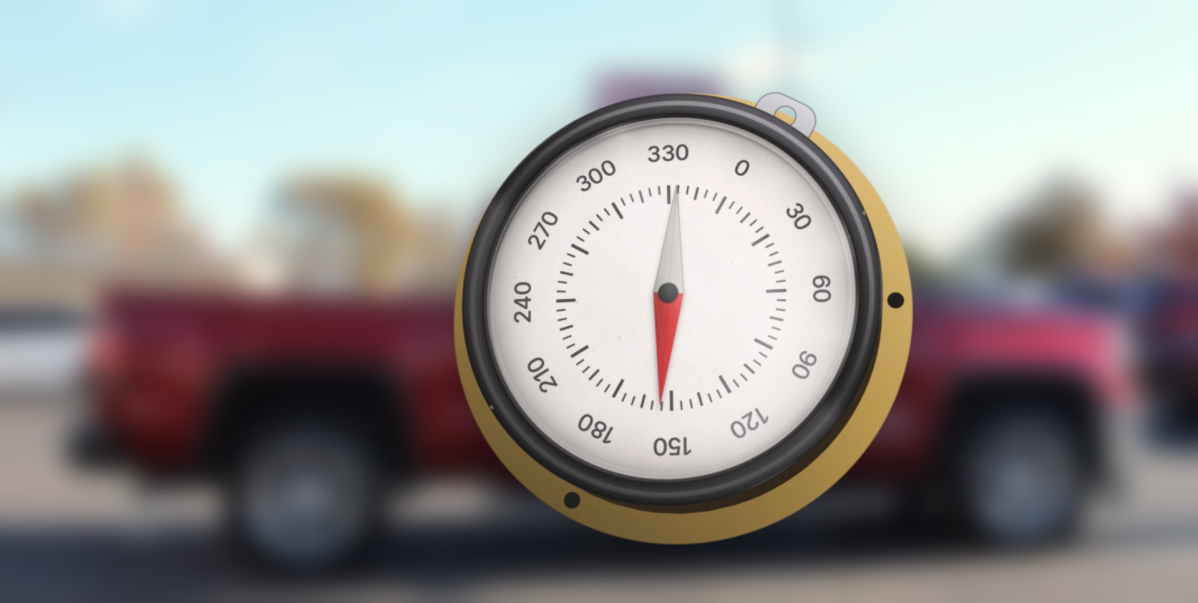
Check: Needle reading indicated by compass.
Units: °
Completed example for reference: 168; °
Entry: 155; °
